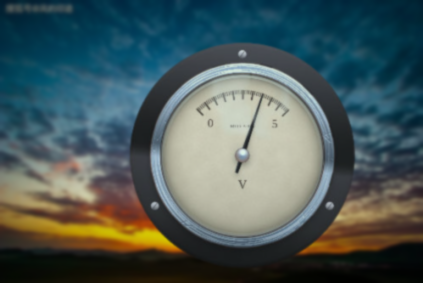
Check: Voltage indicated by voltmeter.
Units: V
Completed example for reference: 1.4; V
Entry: 3.5; V
